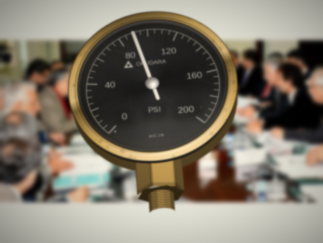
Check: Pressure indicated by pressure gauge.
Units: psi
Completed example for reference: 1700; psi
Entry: 90; psi
